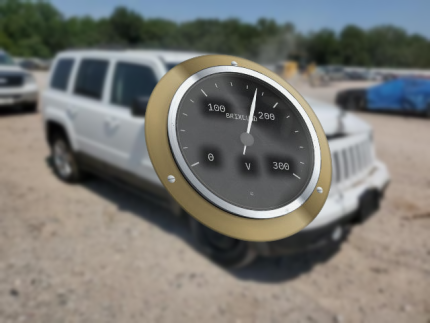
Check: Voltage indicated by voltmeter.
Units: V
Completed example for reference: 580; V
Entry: 170; V
